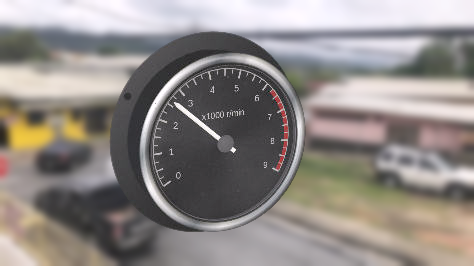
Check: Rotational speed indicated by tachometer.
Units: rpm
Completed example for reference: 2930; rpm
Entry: 2625; rpm
